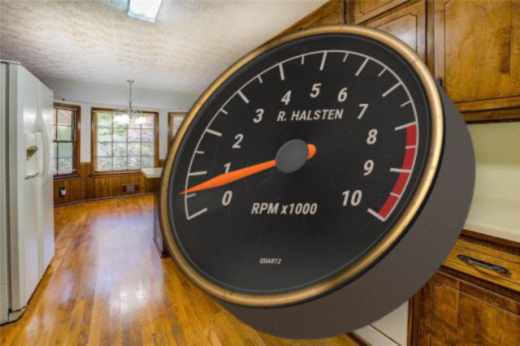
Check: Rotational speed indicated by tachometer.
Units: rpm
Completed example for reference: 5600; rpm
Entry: 500; rpm
